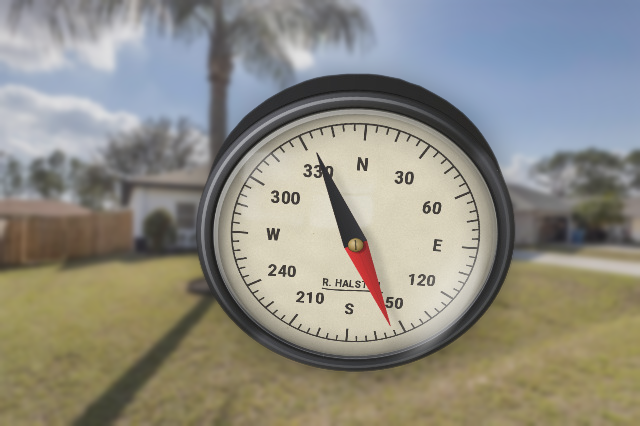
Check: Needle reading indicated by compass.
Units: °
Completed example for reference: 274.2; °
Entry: 155; °
